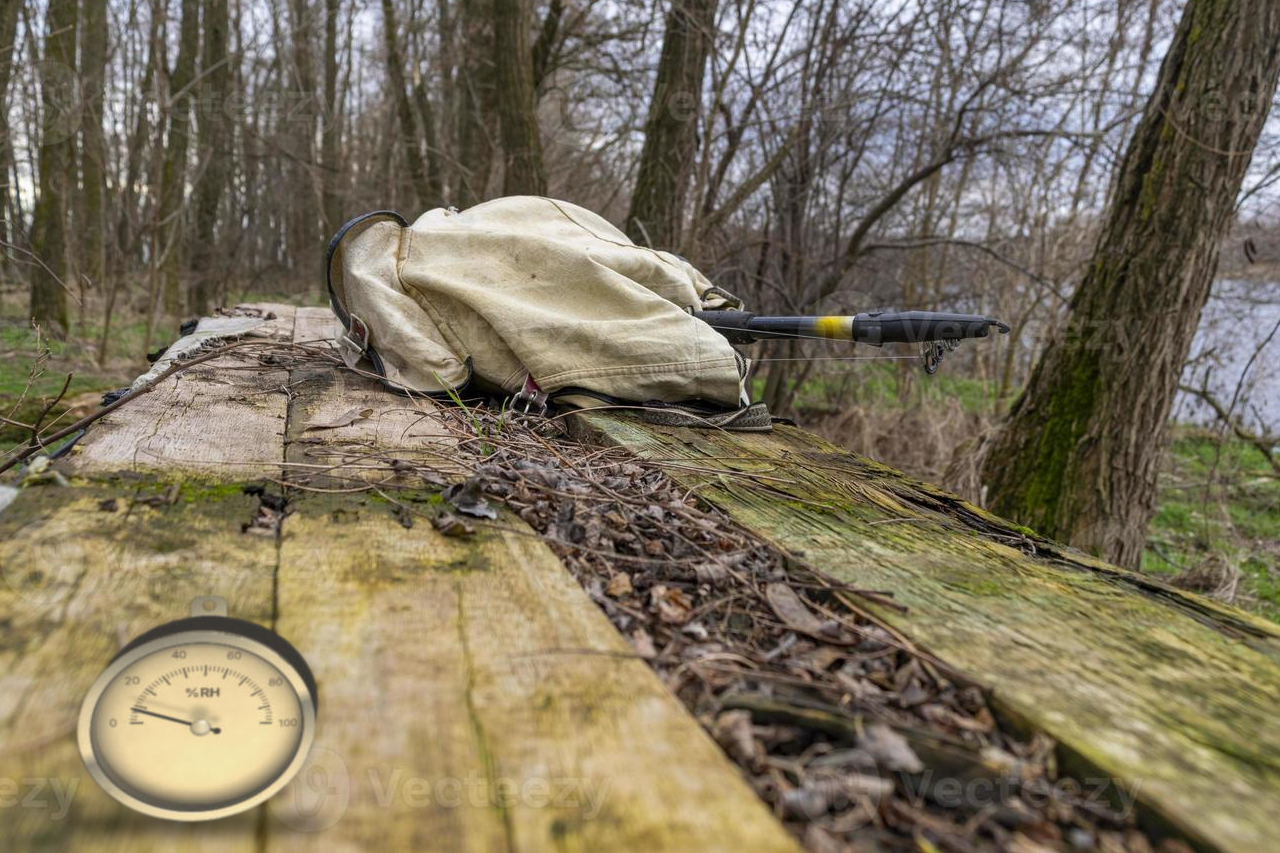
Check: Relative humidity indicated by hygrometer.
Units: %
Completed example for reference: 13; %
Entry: 10; %
